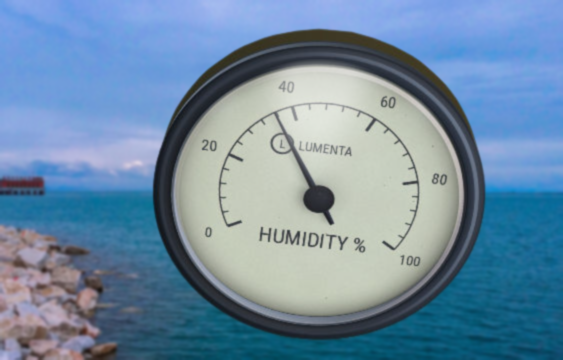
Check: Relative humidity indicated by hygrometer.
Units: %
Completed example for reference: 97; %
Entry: 36; %
